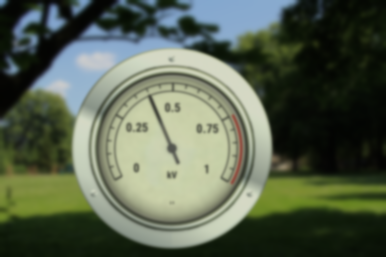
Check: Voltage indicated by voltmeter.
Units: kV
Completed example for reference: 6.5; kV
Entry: 0.4; kV
